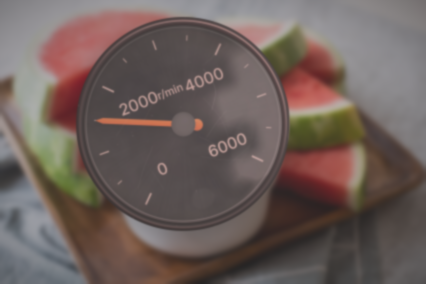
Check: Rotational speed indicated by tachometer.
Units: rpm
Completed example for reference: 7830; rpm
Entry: 1500; rpm
